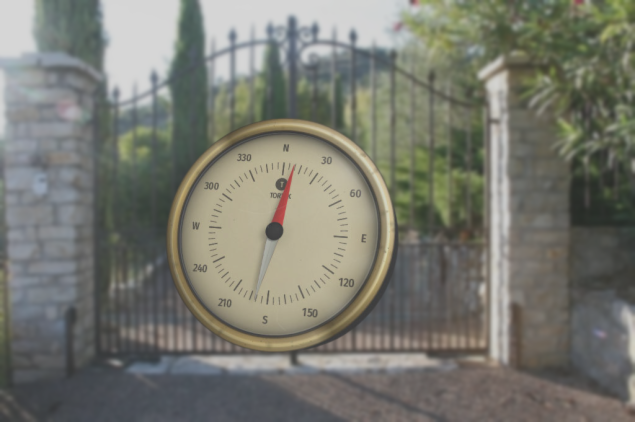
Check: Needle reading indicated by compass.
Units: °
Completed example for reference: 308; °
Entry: 10; °
